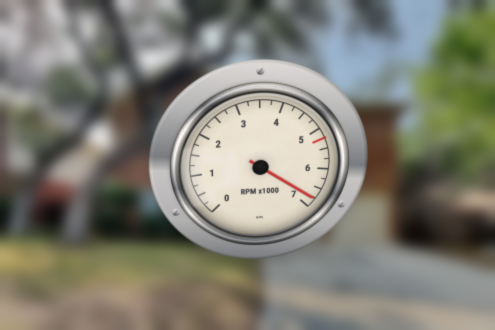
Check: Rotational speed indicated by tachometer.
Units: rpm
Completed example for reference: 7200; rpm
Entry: 6750; rpm
